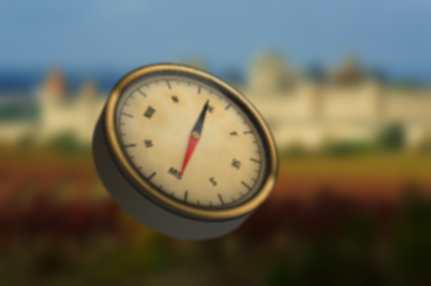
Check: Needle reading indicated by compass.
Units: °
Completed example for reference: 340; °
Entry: 220; °
